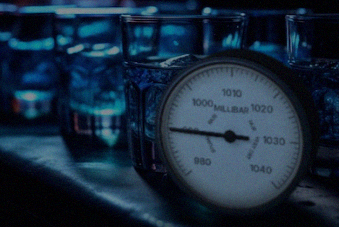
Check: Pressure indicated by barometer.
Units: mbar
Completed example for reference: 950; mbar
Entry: 990; mbar
